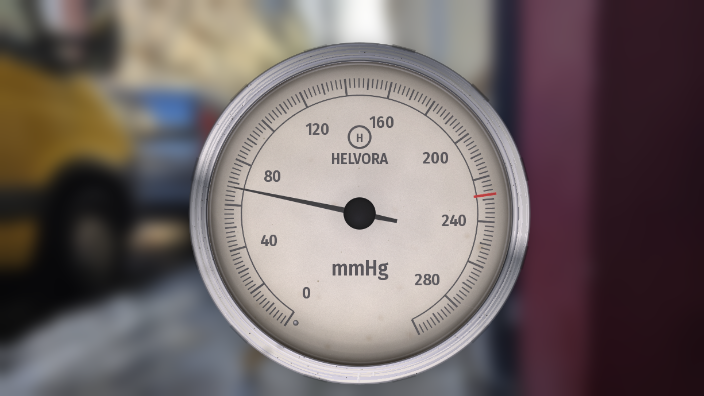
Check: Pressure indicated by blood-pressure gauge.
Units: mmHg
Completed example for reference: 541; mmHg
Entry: 68; mmHg
